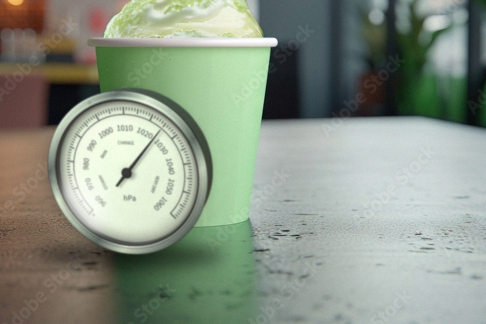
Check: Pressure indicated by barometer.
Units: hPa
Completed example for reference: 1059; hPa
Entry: 1025; hPa
